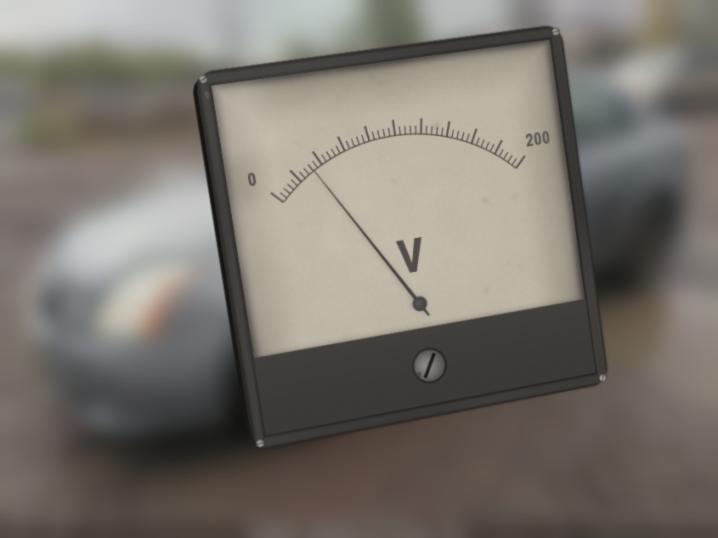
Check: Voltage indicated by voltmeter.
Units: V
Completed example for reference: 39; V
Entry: 32; V
